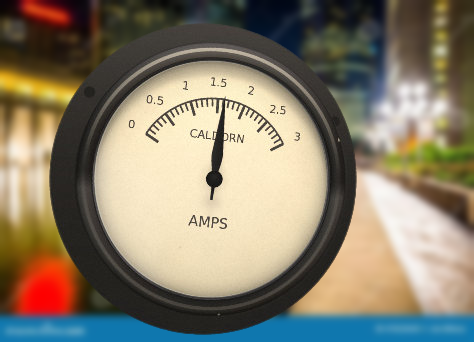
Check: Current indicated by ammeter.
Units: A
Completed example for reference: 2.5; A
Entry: 1.6; A
